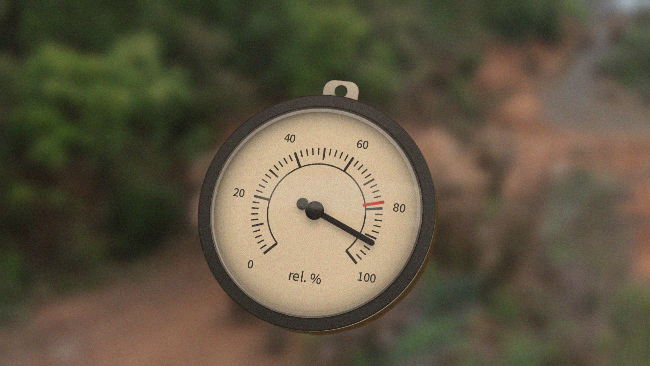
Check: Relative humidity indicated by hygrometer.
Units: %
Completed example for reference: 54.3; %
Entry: 92; %
